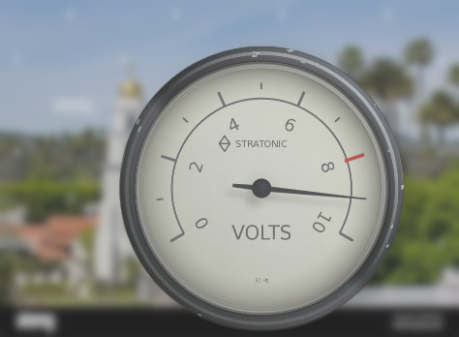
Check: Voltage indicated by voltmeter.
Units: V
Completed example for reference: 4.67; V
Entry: 9; V
